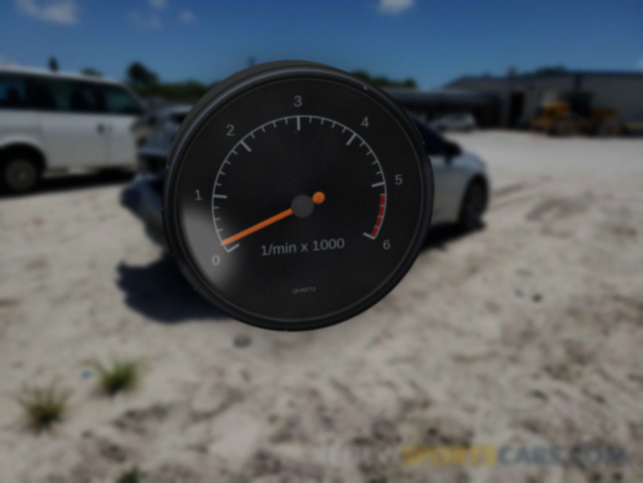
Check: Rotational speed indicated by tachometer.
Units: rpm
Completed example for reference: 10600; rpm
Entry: 200; rpm
